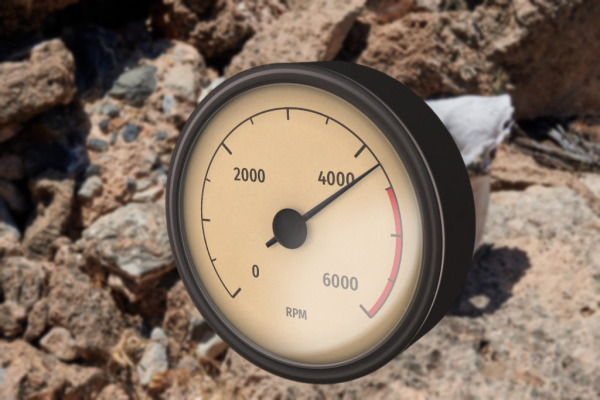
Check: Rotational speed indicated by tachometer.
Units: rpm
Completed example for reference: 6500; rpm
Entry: 4250; rpm
